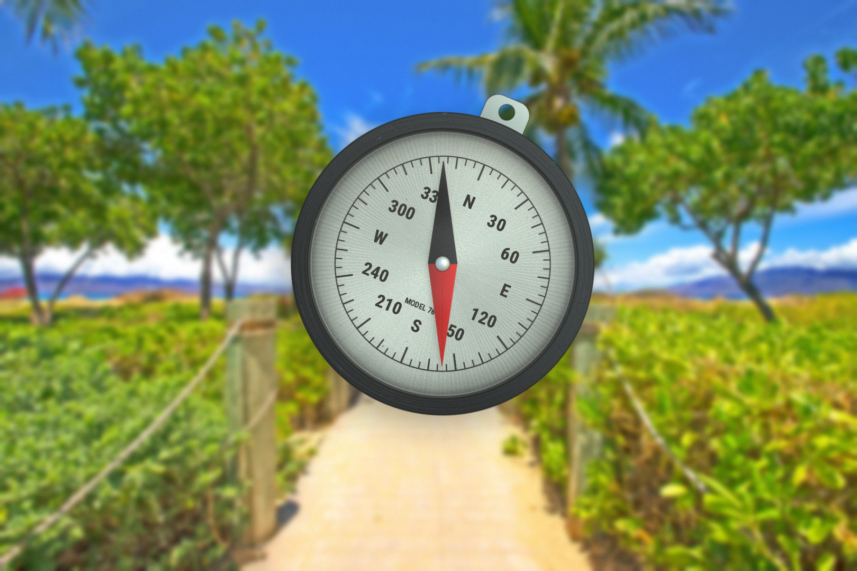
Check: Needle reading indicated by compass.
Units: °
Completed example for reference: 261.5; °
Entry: 157.5; °
